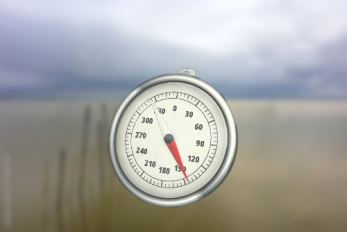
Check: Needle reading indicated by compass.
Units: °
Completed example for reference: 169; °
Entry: 145; °
